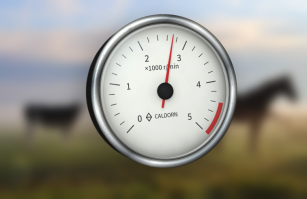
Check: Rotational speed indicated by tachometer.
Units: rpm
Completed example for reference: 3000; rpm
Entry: 2700; rpm
